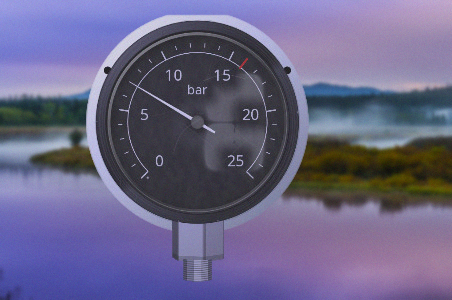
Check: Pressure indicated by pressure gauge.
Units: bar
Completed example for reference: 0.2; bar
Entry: 7; bar
